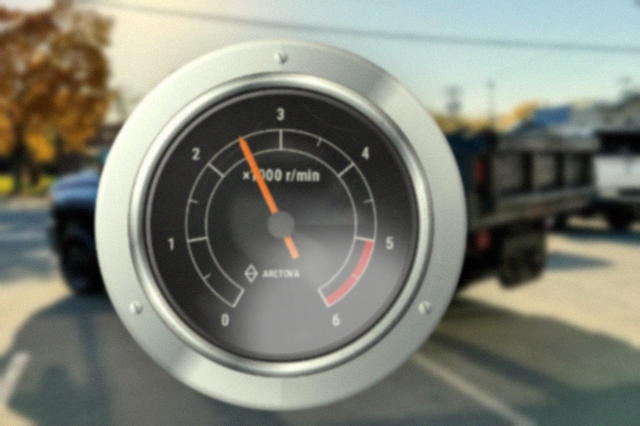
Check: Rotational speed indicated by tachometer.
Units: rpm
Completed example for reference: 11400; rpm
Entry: 2500; rpm
